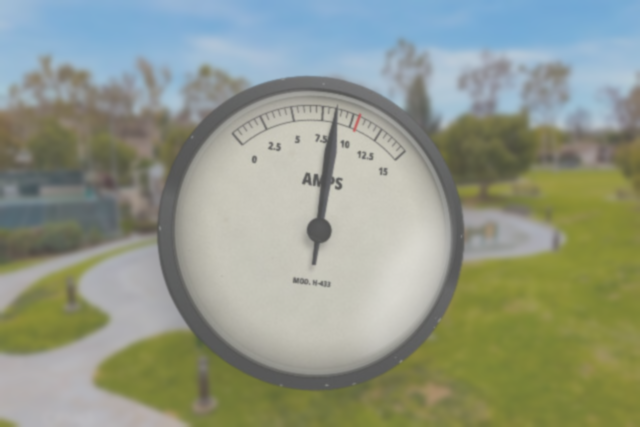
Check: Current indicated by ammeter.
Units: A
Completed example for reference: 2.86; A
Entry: 8.5; A
